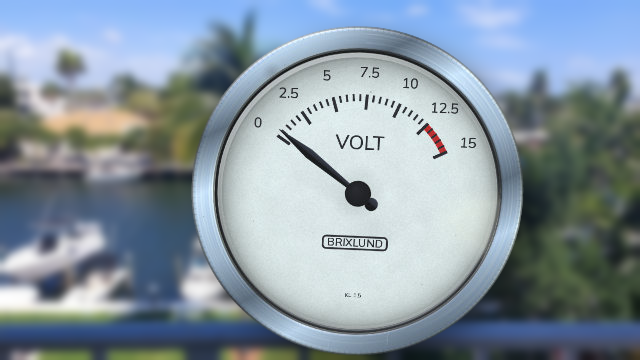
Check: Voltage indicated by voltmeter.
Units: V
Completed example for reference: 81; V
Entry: 0.5; V
